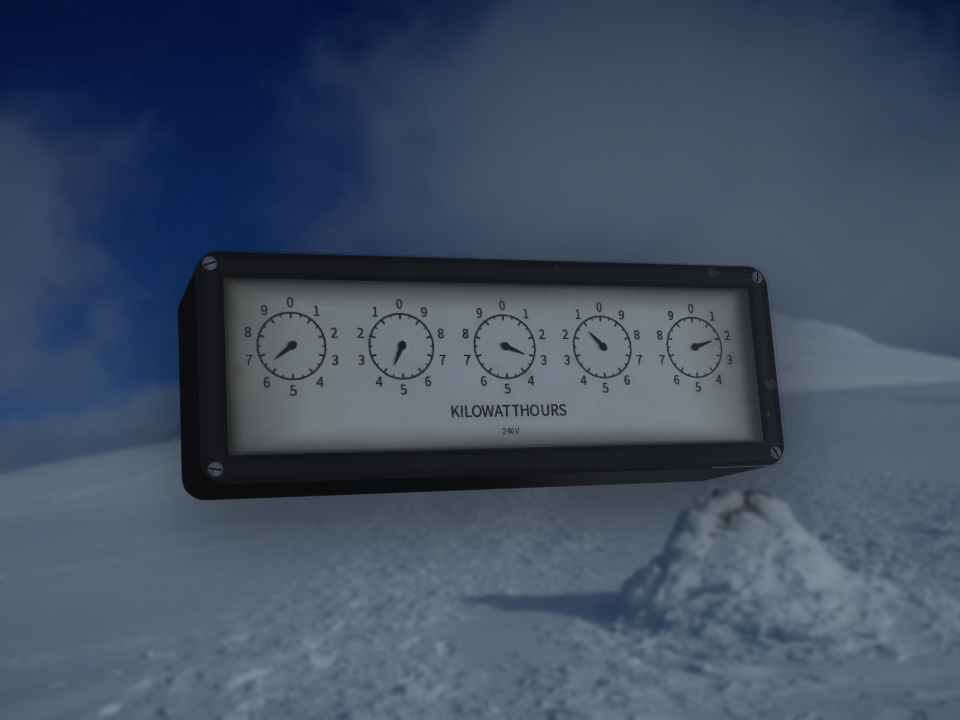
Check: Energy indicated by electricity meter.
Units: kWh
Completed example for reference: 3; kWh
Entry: 64312; kWh
